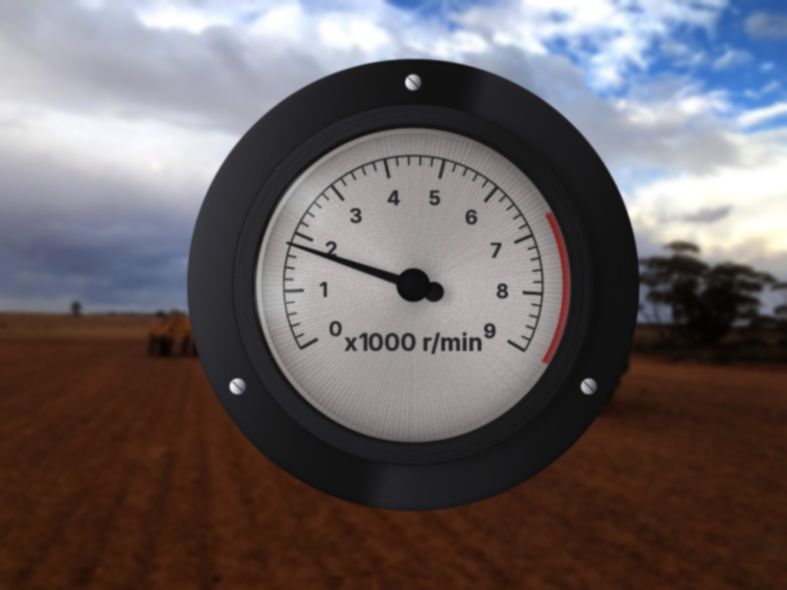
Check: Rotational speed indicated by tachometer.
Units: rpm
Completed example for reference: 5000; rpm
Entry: 1800; rpm
